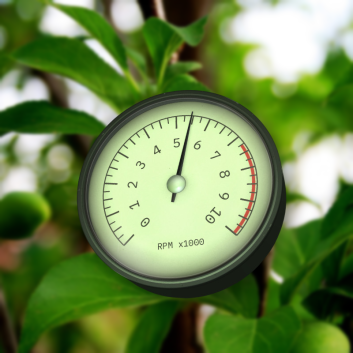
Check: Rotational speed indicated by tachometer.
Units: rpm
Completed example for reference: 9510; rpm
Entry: 5500; rpm
